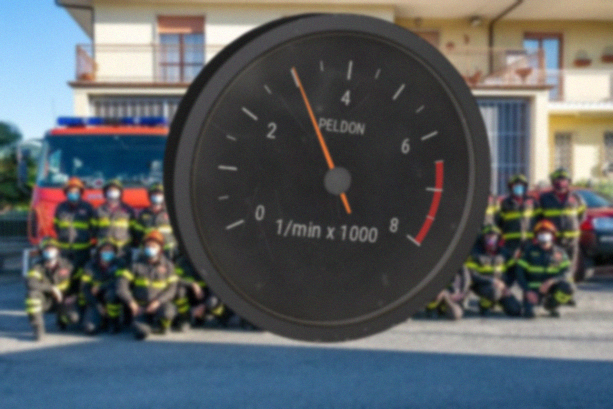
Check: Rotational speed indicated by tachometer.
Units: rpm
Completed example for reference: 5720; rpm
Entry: 3000; rpm
